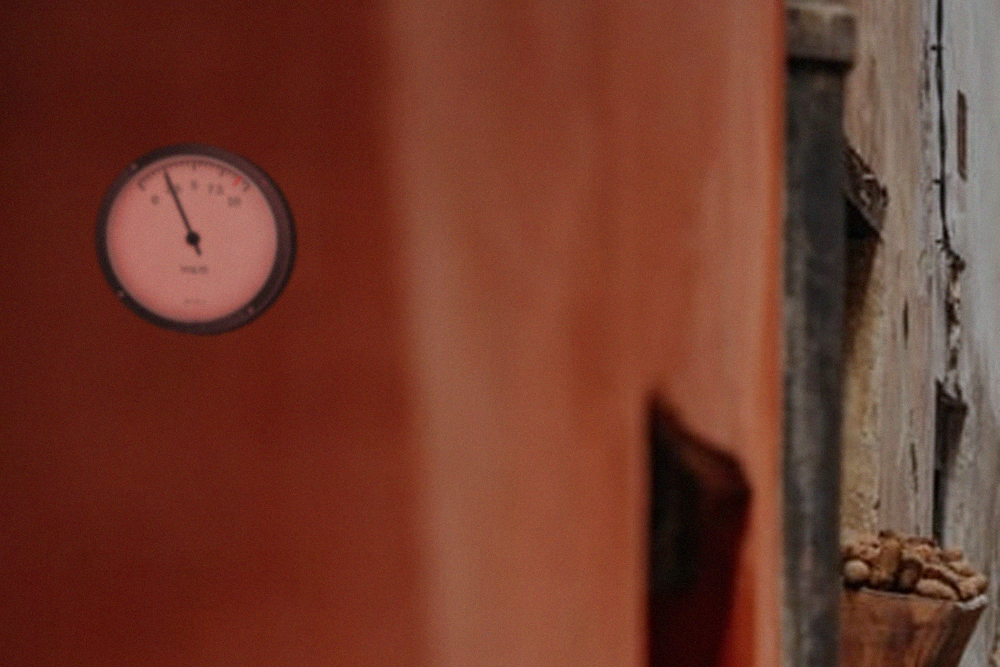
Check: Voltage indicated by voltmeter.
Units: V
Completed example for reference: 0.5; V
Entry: 2.5; V
